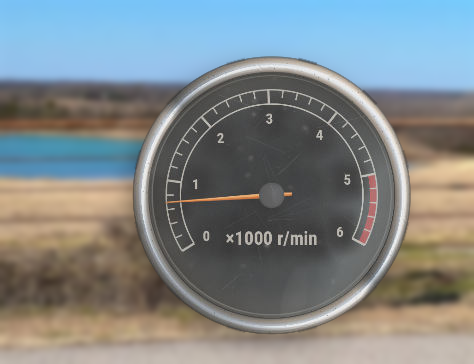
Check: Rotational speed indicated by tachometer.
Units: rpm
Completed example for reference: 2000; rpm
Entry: 700; rpm
